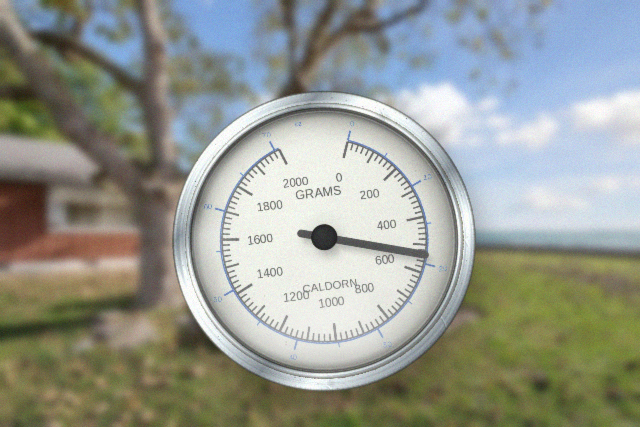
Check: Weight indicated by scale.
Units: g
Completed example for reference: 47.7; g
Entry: 540; g
